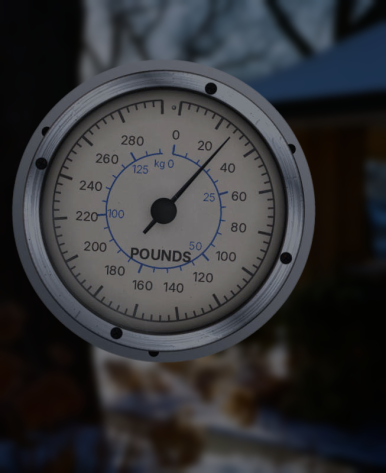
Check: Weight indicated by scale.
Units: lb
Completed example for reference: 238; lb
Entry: 28; lb
